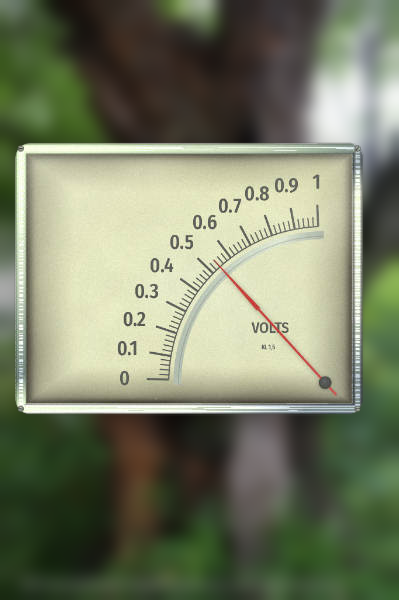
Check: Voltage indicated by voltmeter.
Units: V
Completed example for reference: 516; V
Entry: 0.54; V
